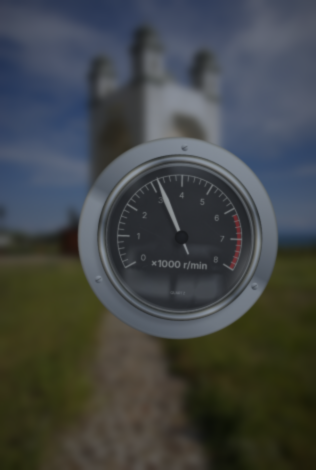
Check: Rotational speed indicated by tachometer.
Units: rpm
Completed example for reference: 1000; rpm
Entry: 3200; rpm
